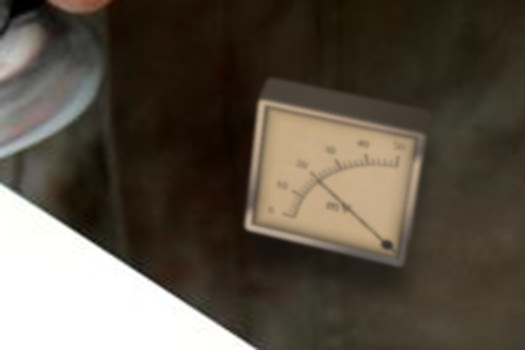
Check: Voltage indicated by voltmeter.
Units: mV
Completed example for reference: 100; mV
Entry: 20; mV
